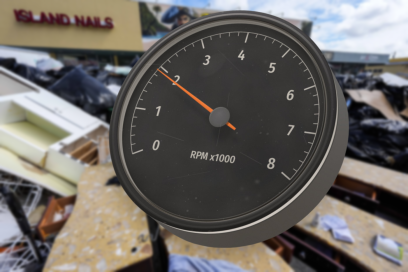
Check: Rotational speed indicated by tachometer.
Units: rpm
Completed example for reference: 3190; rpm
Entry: 1900; rpm
